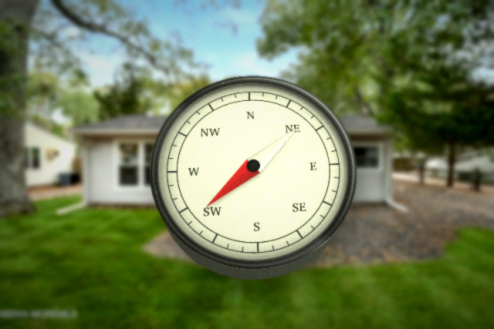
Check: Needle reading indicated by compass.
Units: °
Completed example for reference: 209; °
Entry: 230; °
